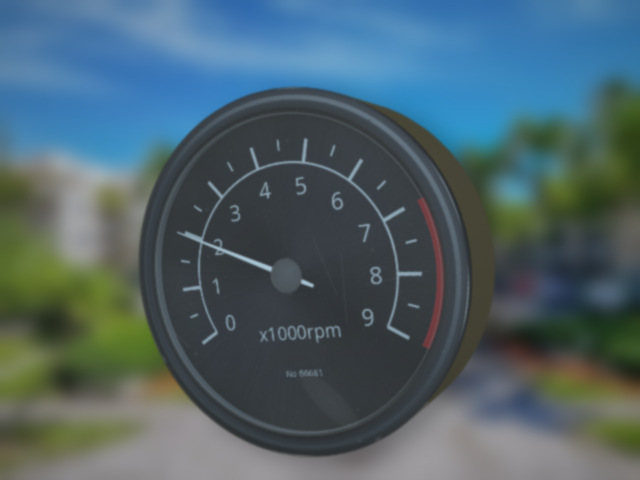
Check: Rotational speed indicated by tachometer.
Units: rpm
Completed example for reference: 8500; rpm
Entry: 2000; rpm
